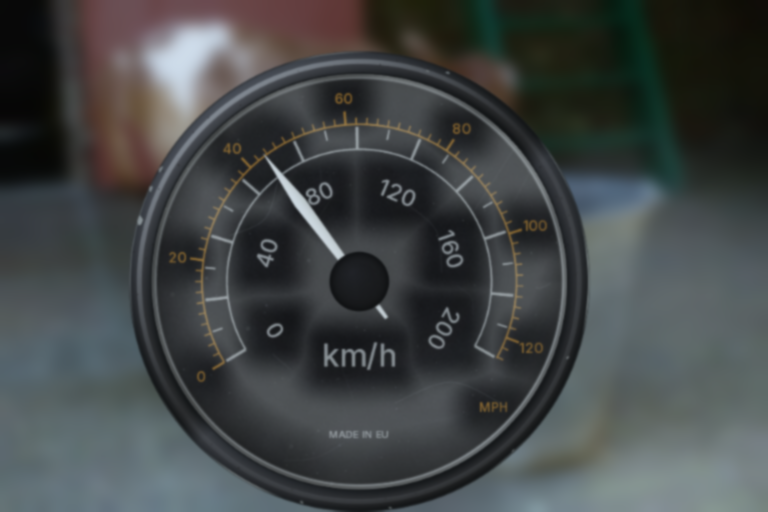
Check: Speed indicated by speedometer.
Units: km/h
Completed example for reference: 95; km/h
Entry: 70; km/h
